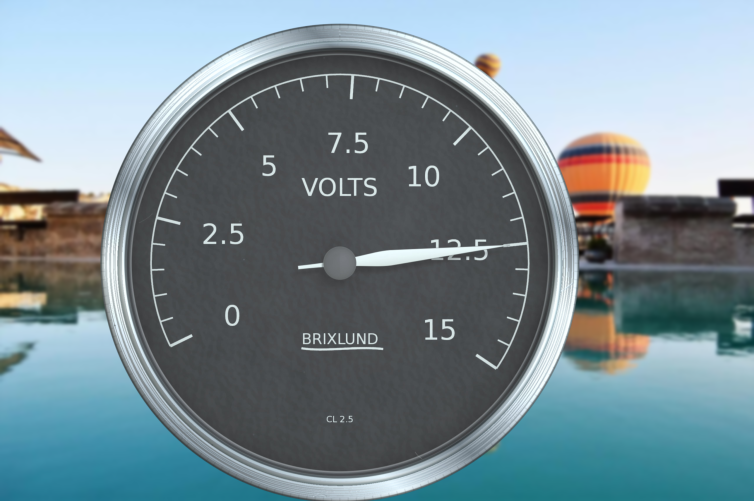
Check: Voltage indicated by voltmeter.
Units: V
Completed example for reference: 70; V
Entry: 12.5; V
